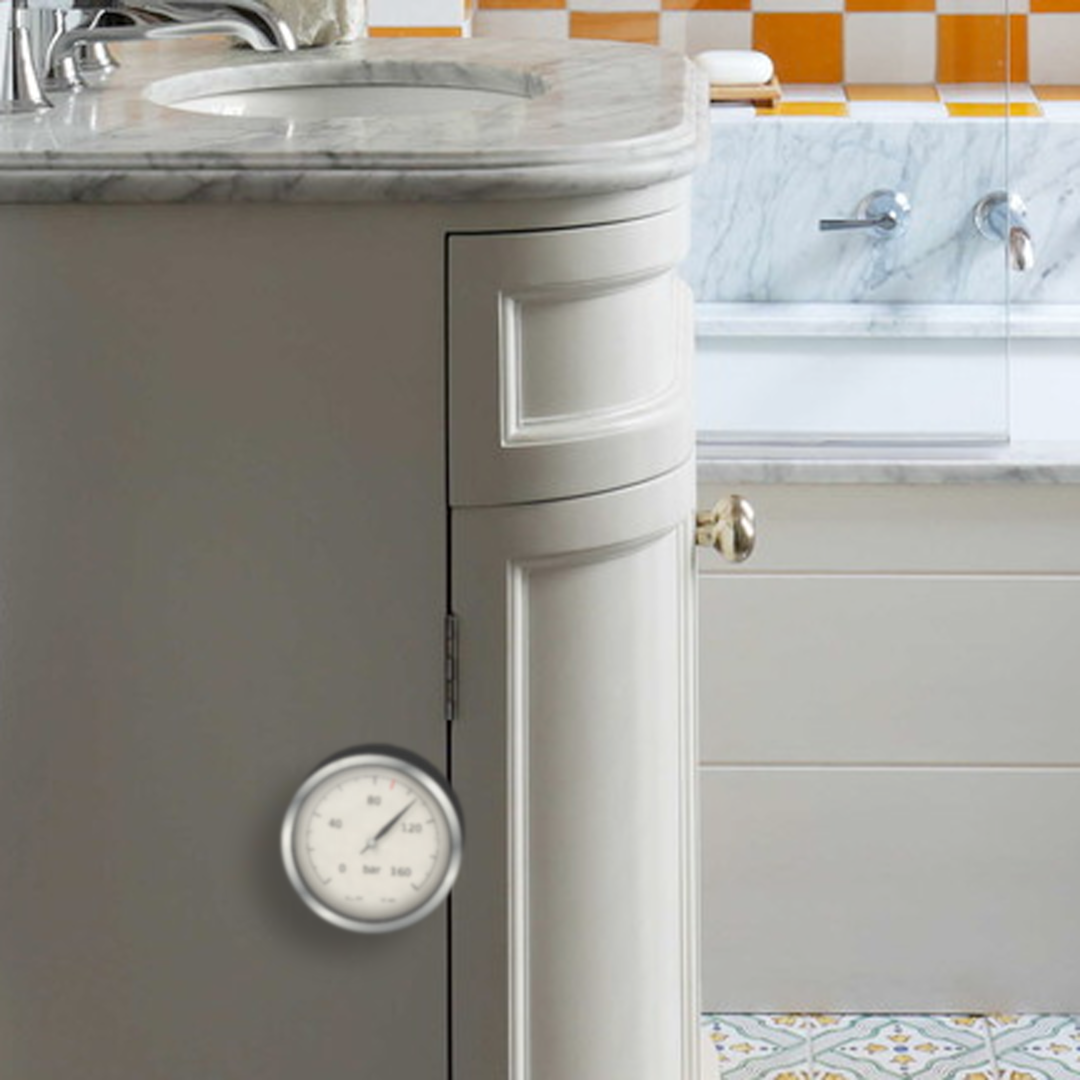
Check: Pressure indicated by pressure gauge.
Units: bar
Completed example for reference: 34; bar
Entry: 105; bar
